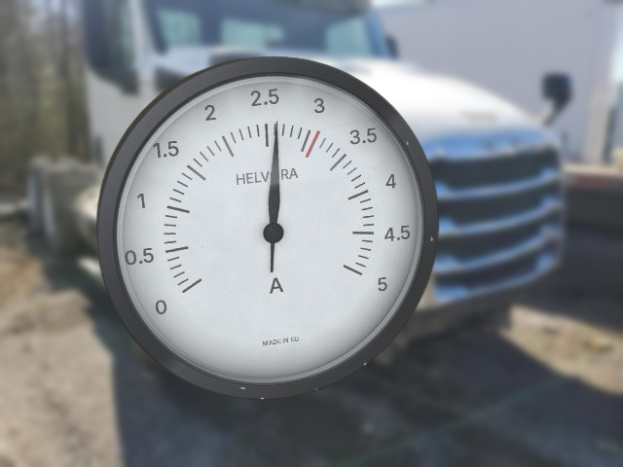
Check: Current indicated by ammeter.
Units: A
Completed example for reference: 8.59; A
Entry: 2.6; A
